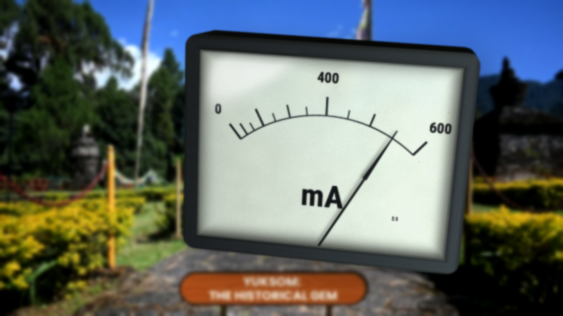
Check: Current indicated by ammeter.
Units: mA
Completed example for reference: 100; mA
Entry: 550; mA
